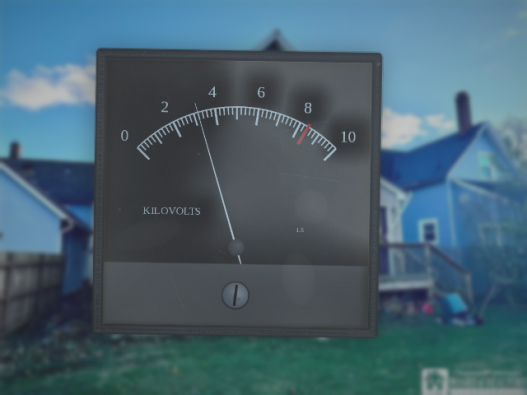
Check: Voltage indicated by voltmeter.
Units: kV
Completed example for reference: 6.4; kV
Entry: 3.2; kV
